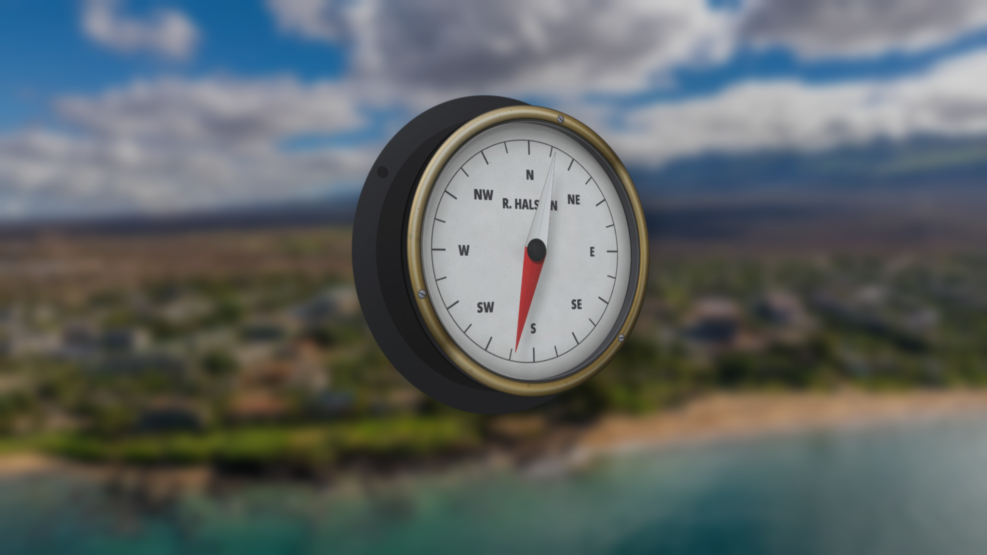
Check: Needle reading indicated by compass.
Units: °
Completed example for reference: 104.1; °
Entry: 195; °
